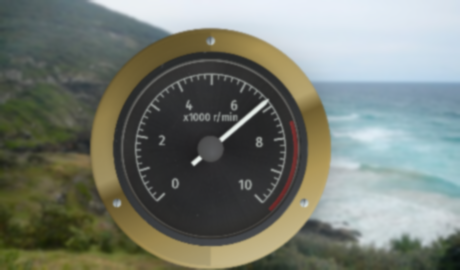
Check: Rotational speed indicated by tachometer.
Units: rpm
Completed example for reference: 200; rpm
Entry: 6800; rpm
